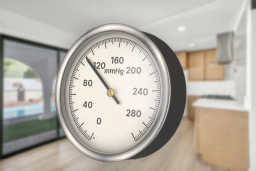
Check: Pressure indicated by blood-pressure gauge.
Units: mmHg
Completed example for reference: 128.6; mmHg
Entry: 110; mmHg
